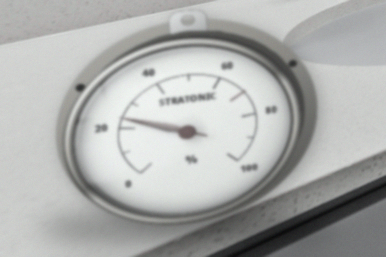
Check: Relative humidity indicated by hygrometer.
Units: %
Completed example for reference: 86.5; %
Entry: 25; %
